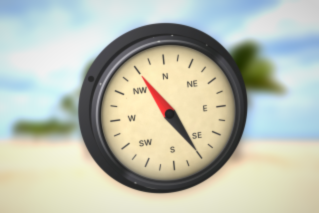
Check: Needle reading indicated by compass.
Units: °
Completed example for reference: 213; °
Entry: 330; °
